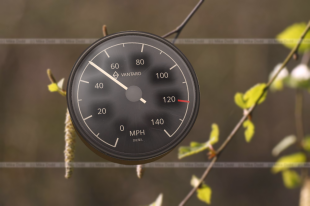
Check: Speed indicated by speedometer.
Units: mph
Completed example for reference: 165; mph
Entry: 50; mph
